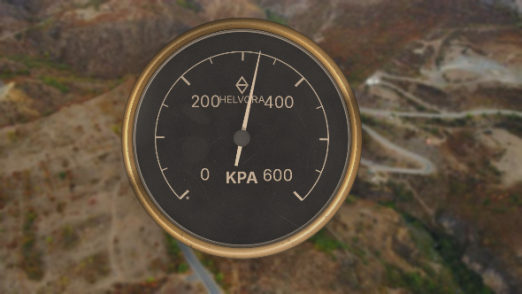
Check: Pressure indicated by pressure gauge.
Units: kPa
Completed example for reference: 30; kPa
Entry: 325; kPa
